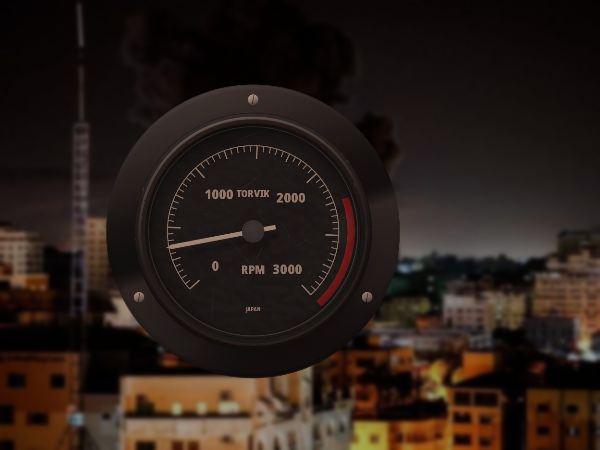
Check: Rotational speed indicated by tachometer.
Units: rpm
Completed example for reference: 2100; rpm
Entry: 350; rpm
